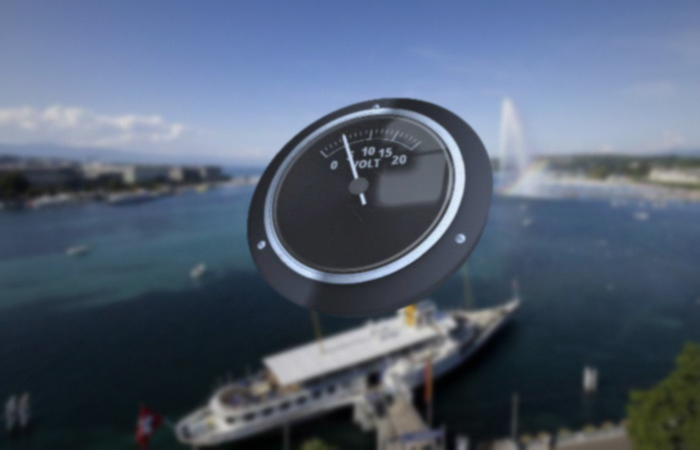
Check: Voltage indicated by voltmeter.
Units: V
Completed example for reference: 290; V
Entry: 5; V
